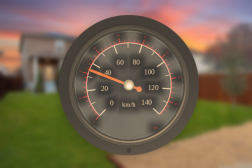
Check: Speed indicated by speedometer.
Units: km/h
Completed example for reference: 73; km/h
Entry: 35; km/h
